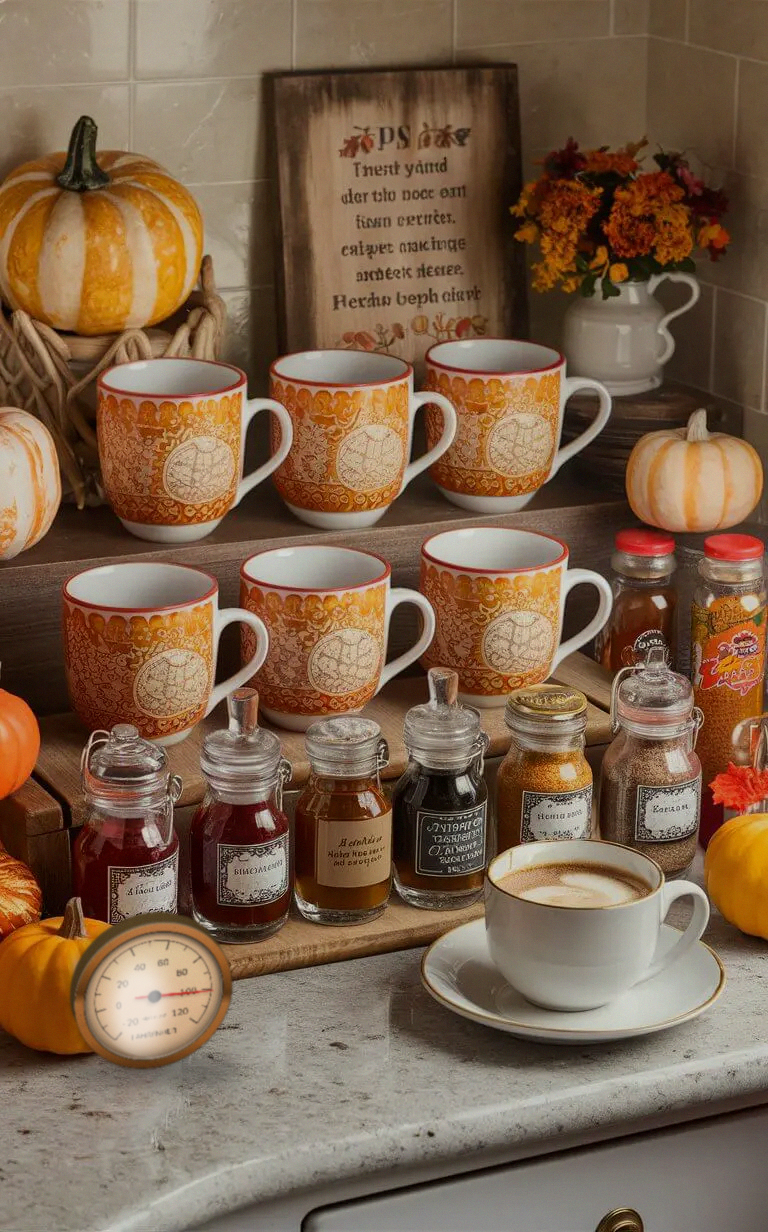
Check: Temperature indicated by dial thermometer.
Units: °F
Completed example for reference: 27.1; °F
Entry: 100; °F
